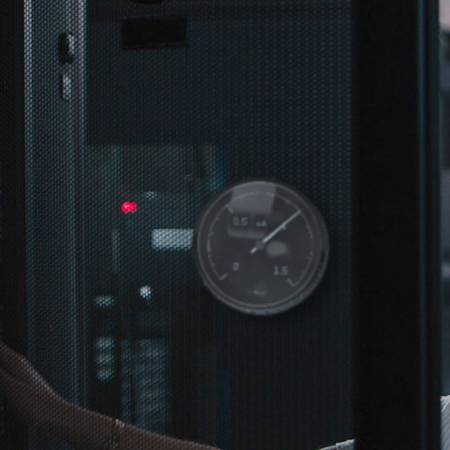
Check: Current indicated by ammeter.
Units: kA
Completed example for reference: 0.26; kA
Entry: 1; kA
